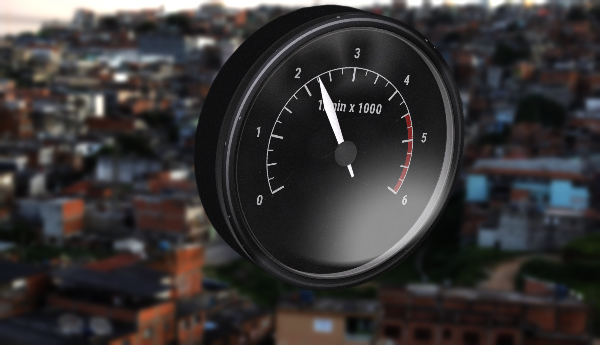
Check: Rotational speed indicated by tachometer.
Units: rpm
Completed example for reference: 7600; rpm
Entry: 2250; rpm
